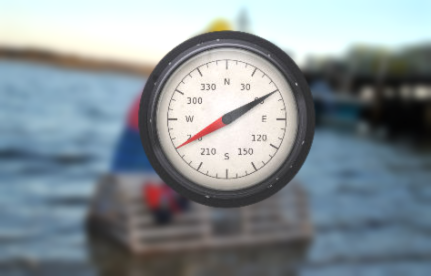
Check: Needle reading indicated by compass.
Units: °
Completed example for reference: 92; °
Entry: 240; °
